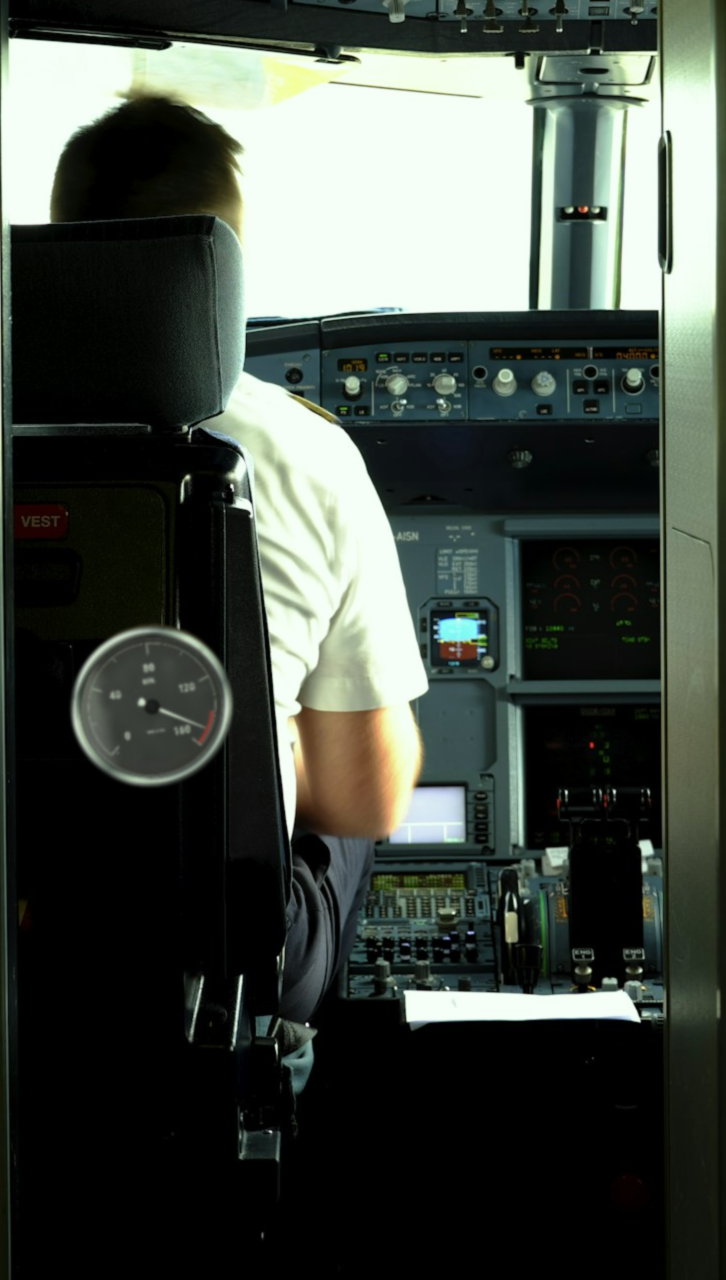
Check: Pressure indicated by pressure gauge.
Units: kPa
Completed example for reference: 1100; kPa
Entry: 150; kPa
